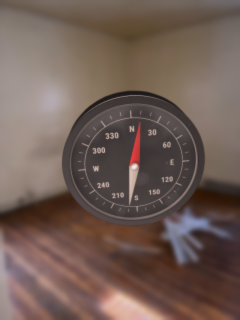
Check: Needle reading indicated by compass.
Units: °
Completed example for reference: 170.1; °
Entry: 10; °
